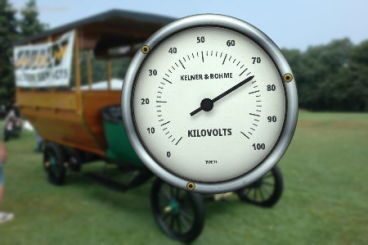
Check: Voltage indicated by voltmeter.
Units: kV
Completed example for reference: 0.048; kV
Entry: 74; kV
